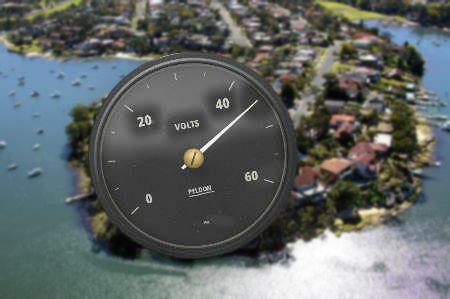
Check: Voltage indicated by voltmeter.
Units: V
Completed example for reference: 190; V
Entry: 45; V
